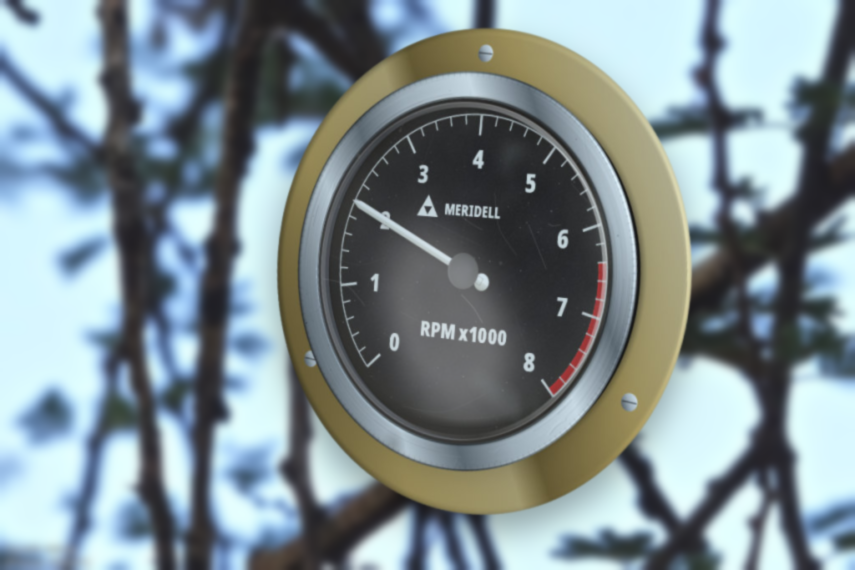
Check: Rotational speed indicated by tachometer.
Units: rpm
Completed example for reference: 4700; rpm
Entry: 2000; rpm
